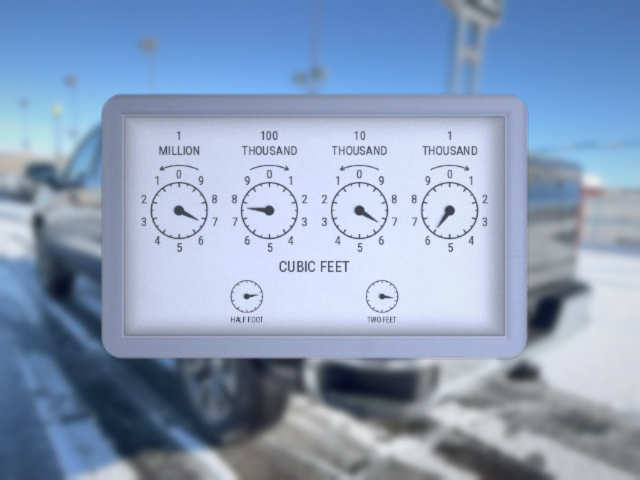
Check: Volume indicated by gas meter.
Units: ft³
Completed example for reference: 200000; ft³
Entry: 676600; ft³
